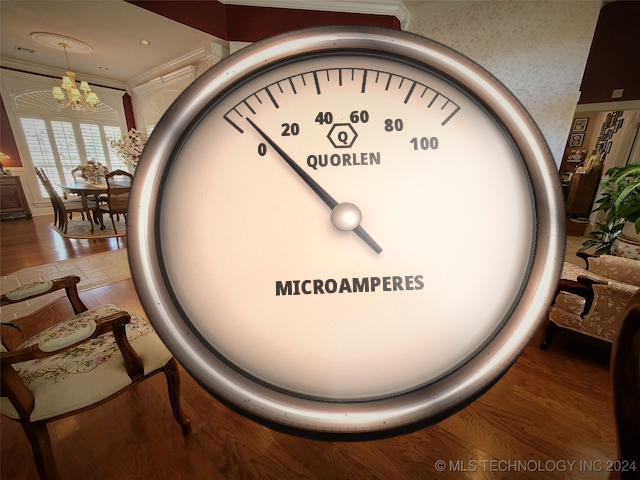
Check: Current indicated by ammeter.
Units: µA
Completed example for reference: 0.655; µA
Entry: 5; µA
